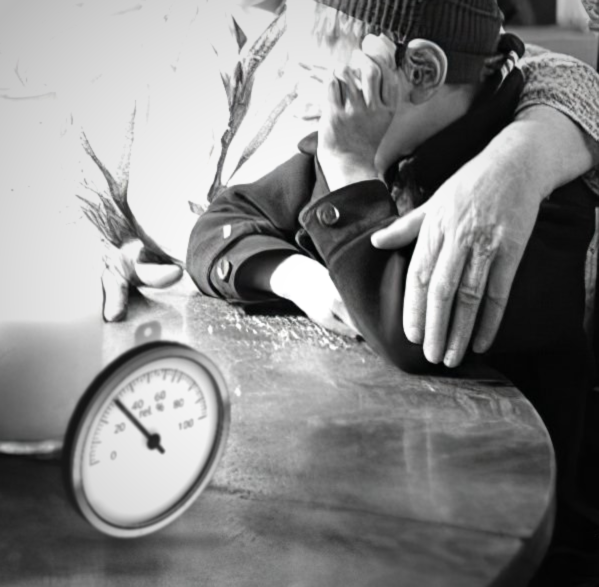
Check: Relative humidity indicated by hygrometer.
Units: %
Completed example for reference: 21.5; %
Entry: 30; %
